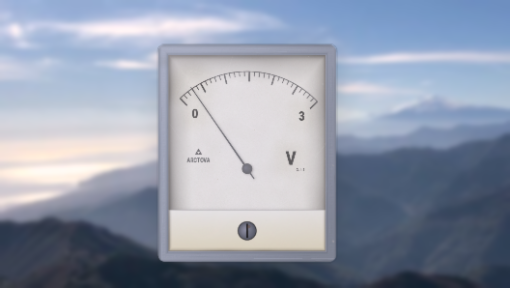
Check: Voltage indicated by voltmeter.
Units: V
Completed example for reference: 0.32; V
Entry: 0.3; V
